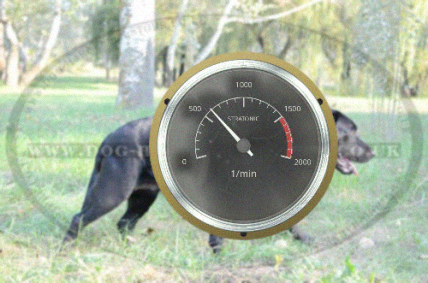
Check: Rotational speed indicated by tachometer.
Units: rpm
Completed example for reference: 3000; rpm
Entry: 600; rpm
